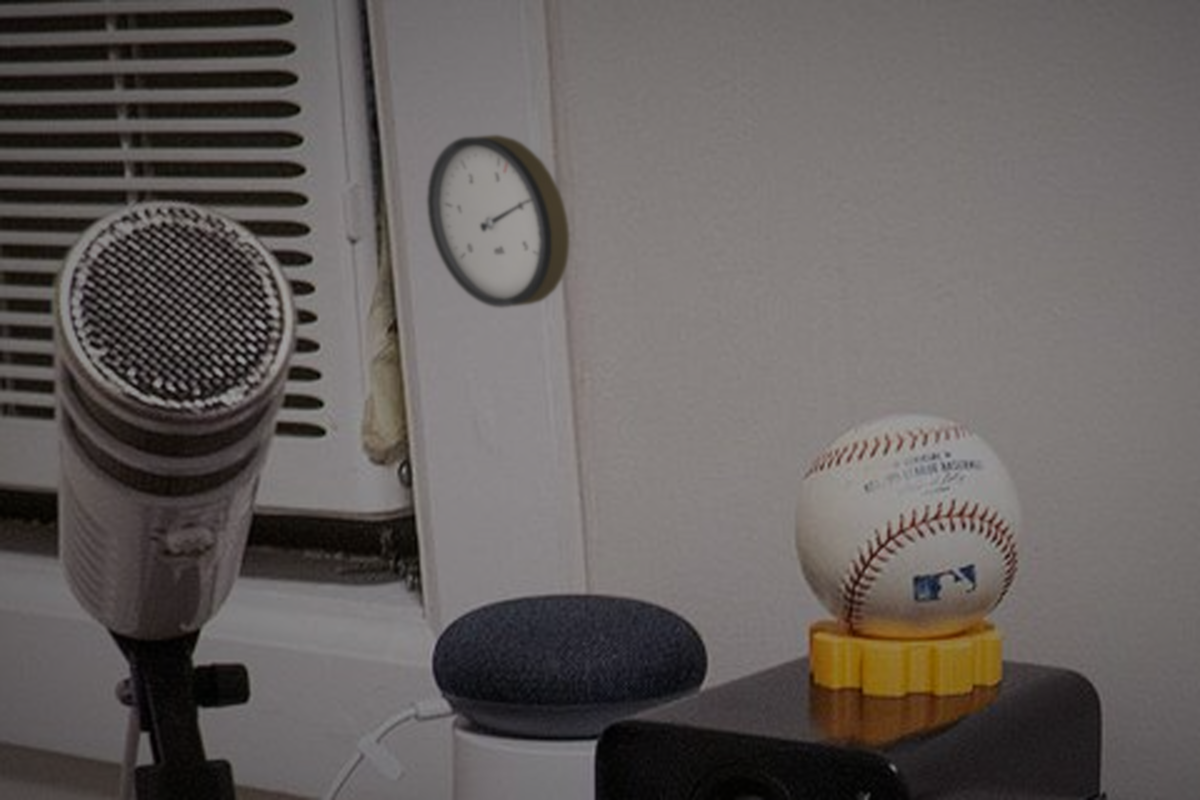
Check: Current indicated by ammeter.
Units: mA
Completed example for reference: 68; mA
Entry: 4; mA
